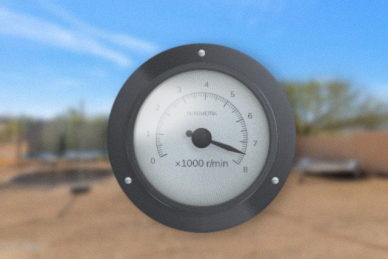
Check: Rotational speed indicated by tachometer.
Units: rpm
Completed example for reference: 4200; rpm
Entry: 7500; rpm
